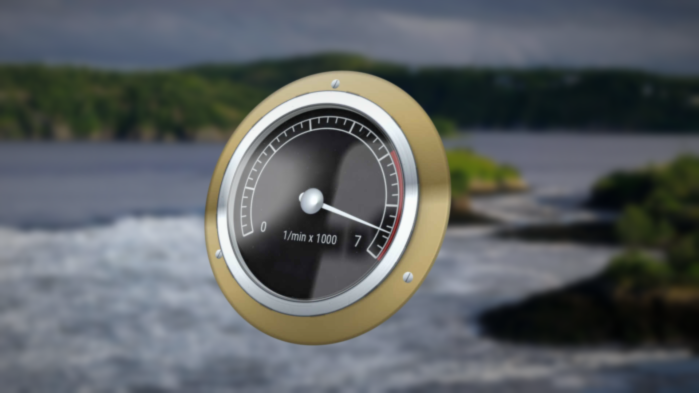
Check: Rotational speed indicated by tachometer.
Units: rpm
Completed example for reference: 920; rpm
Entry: 6500; rpm
